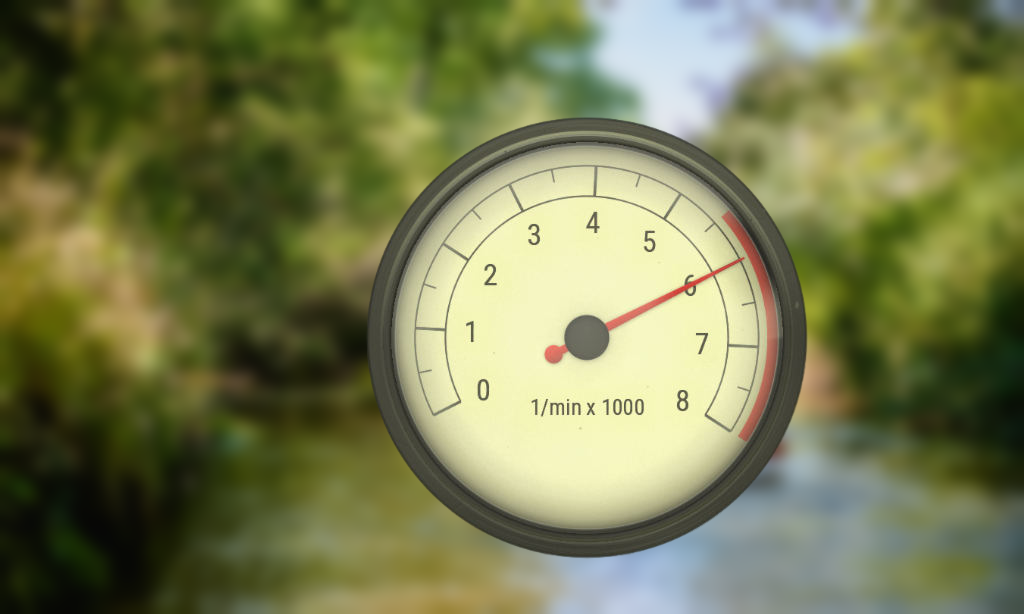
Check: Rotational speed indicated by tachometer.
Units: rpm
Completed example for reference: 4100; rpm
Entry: 6000; rpm
